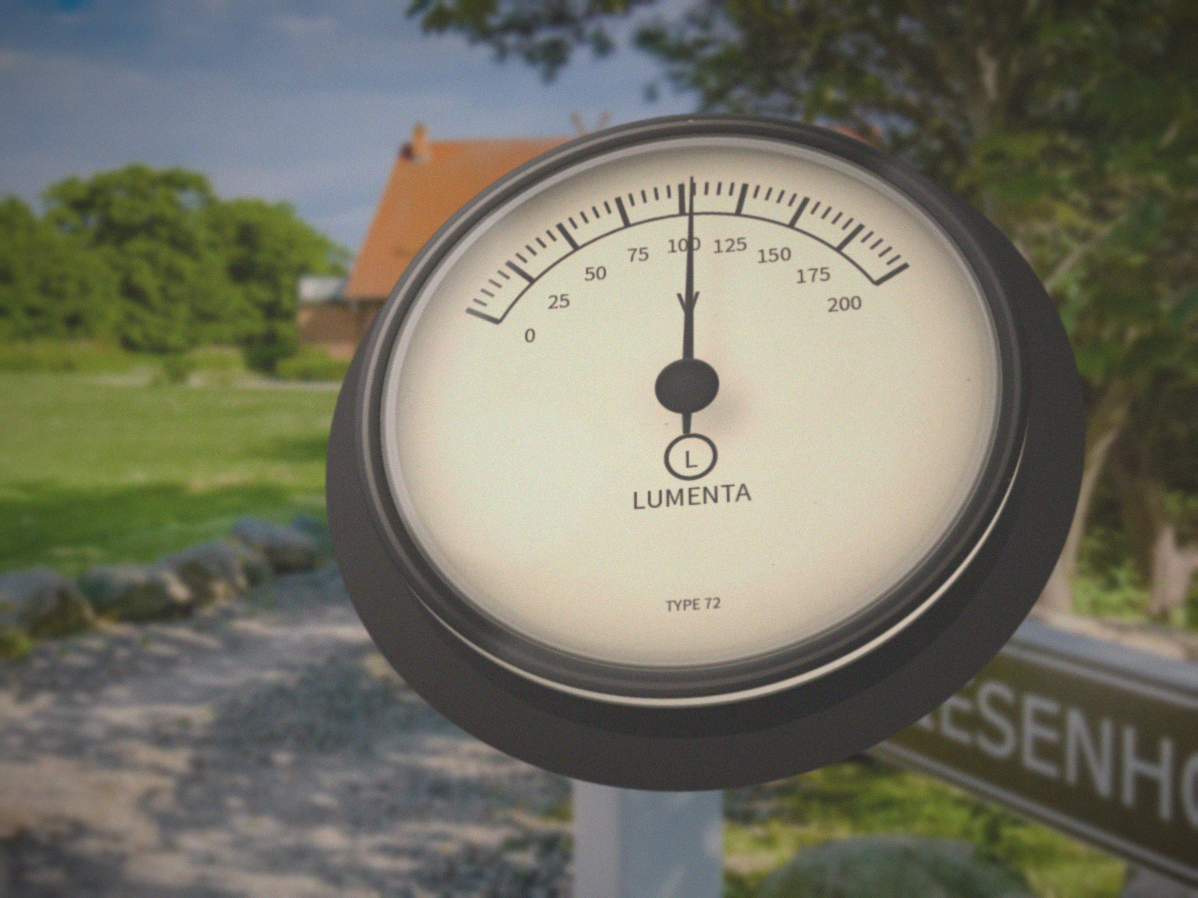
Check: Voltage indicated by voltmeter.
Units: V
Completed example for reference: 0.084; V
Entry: 105; V
